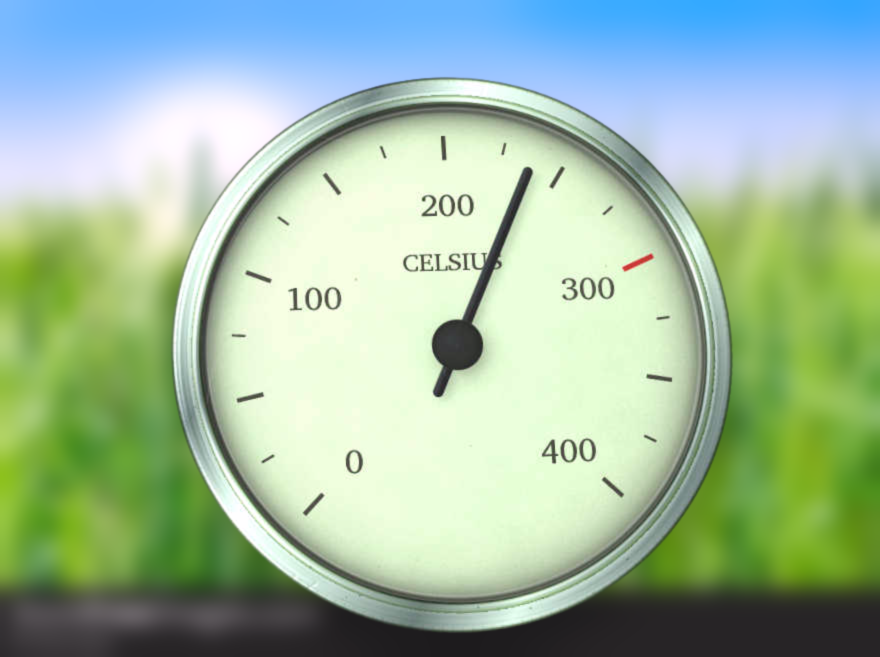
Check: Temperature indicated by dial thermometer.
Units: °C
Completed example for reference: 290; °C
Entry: 237.5; °C
